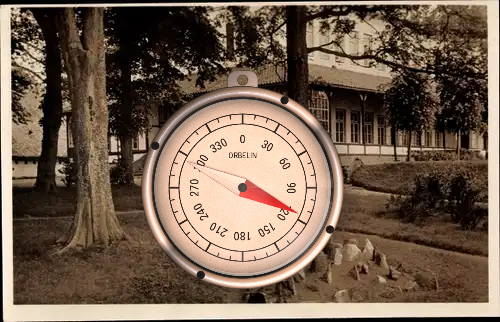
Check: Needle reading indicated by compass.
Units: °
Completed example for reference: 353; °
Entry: 115; °
